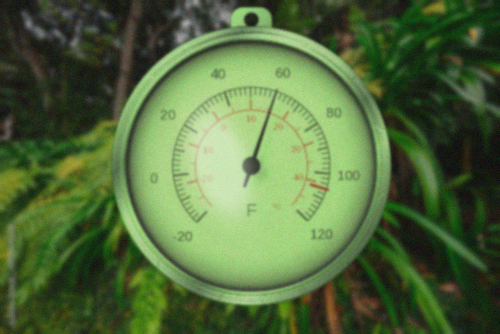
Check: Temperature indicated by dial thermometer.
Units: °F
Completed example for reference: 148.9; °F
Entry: 60; °F
